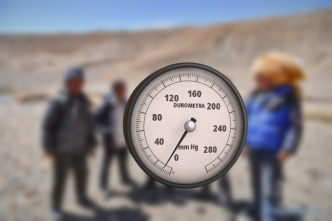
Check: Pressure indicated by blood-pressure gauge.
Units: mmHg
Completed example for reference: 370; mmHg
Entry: 10; mmHg
